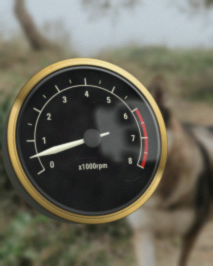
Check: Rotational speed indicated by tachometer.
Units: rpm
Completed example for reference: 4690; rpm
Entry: 500; rpm
